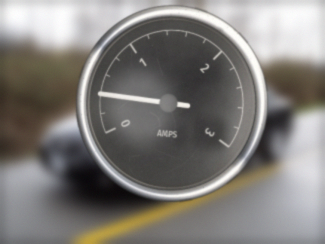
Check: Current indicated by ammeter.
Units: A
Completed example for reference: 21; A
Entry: 0.4; A
